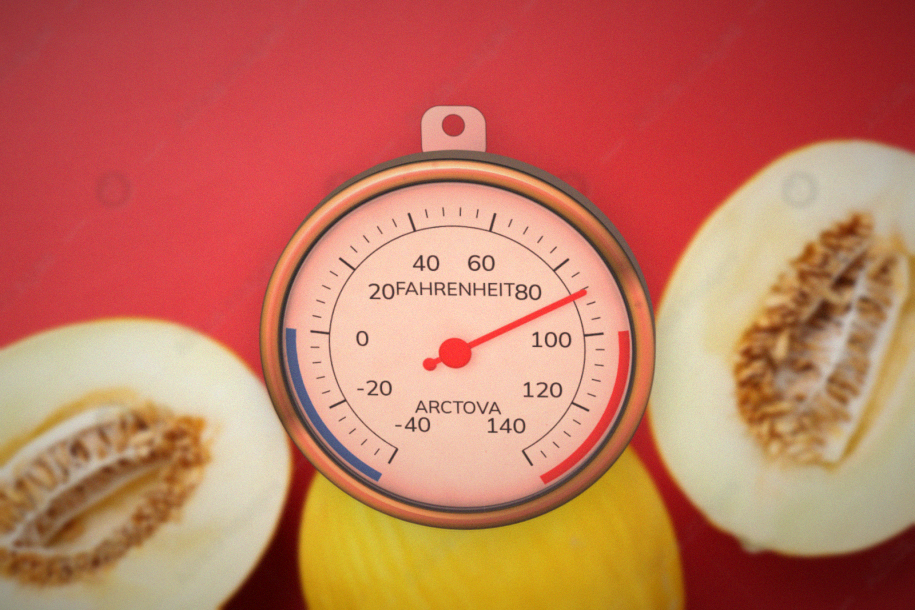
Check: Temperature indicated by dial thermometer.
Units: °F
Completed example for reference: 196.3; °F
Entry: 88; °F
